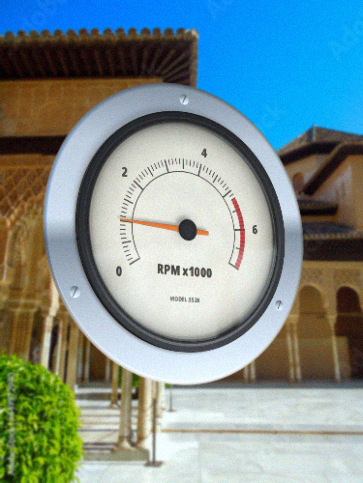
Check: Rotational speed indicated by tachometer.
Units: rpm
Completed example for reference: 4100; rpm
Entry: 1000; rpm
